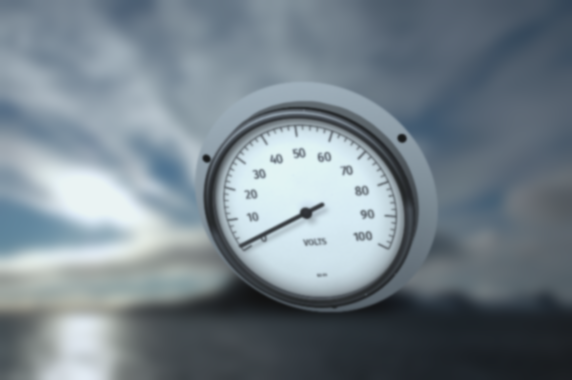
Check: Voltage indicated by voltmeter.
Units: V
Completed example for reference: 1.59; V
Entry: 2; V
